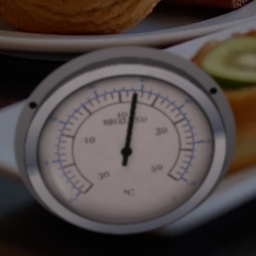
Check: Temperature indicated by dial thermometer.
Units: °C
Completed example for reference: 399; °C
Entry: 14; °C
